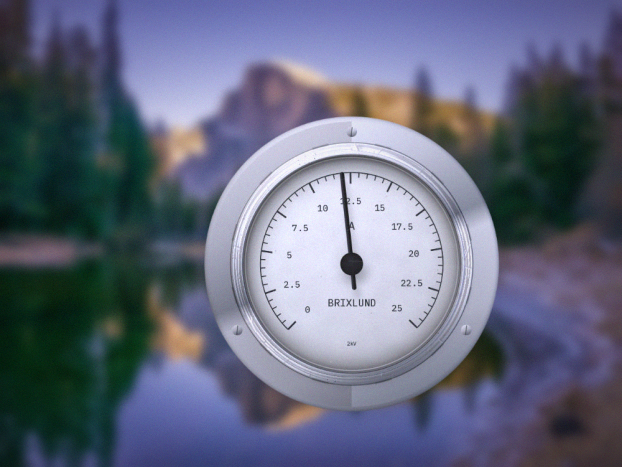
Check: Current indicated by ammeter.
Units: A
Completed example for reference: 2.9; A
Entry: 12; A
